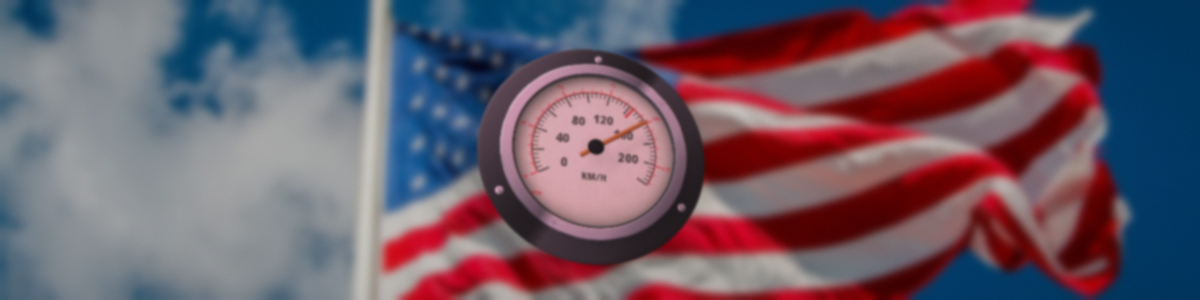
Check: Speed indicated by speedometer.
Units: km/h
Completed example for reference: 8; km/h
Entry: 160; km/h
